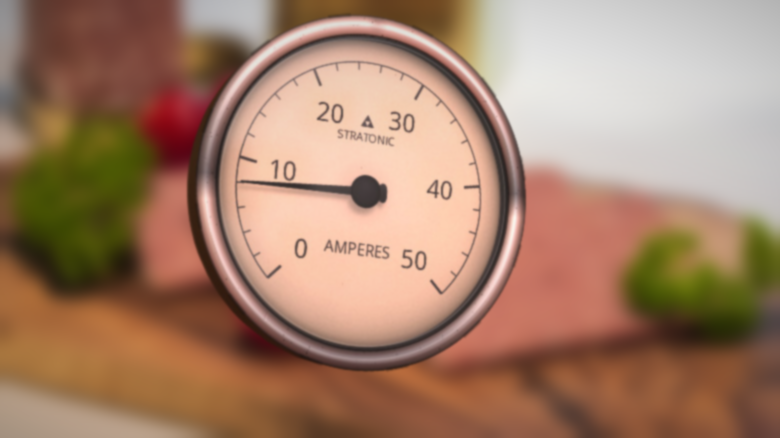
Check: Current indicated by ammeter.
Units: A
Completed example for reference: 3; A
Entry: 8; A
